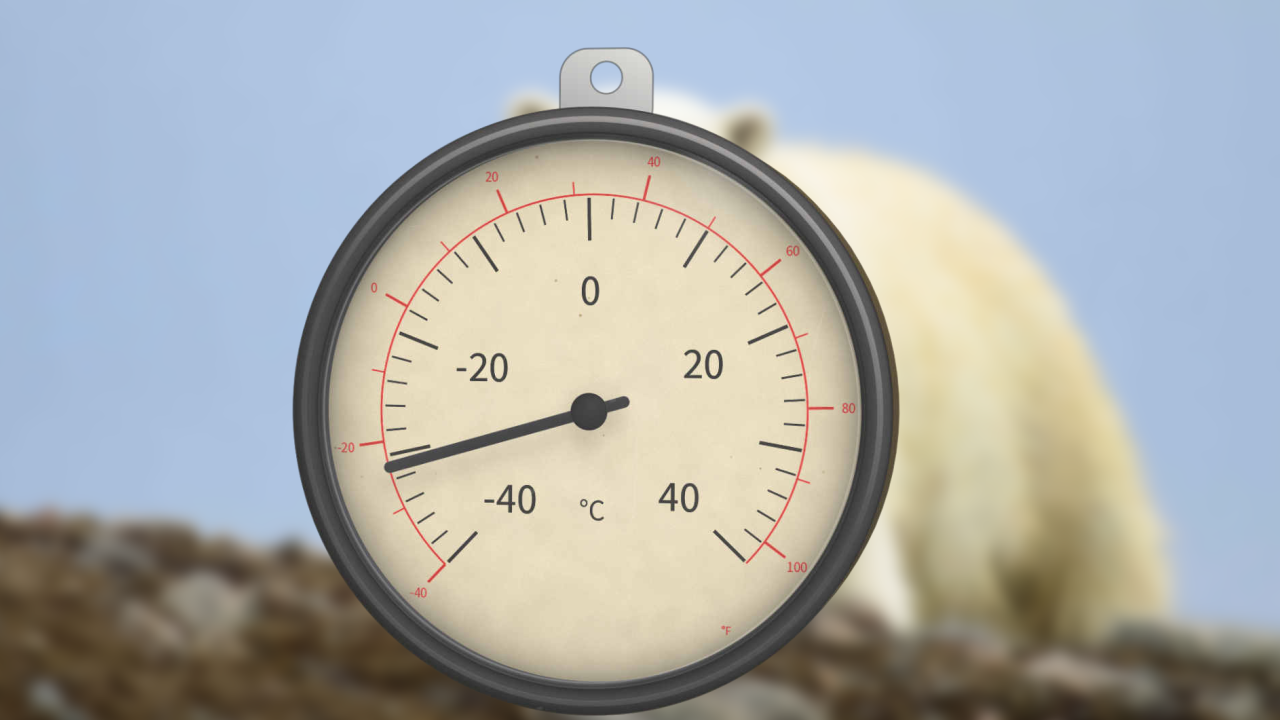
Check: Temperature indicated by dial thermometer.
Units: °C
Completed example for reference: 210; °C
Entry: -31; °C
